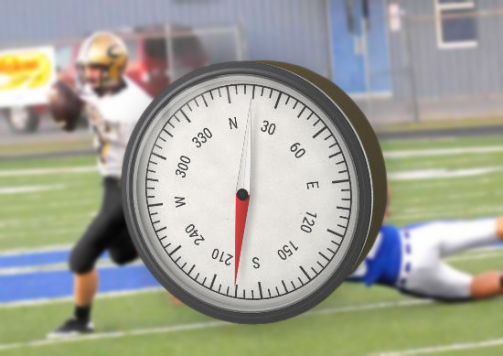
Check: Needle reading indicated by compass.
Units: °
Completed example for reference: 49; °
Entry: 195; °
